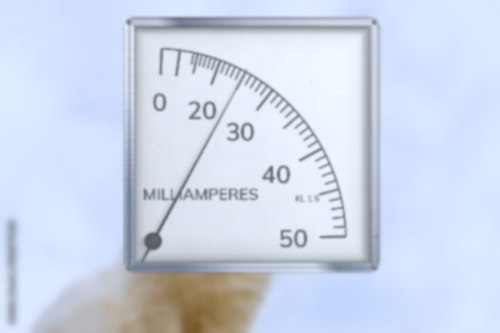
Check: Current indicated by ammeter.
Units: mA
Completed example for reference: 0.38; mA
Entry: 25; mA
